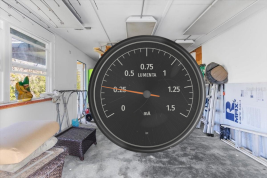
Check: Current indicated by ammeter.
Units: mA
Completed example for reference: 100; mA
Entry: 0.25; mA
